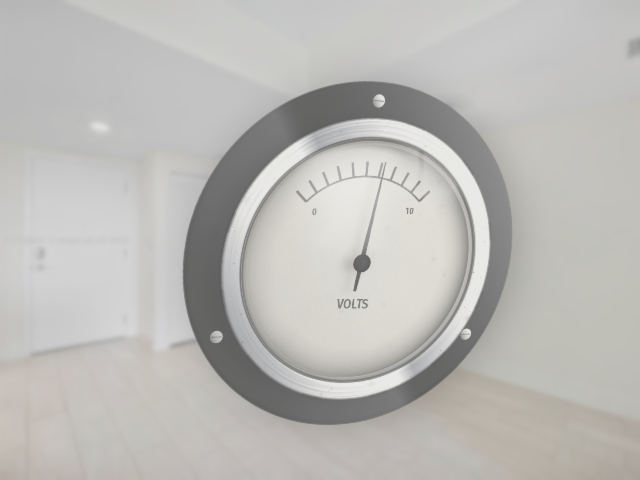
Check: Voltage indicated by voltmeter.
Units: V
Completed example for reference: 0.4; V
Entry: 6; V
